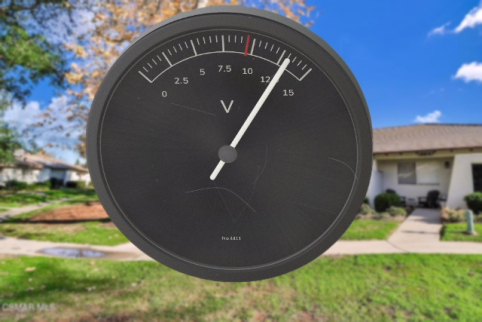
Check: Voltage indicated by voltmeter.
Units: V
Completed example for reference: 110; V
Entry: 13; V
